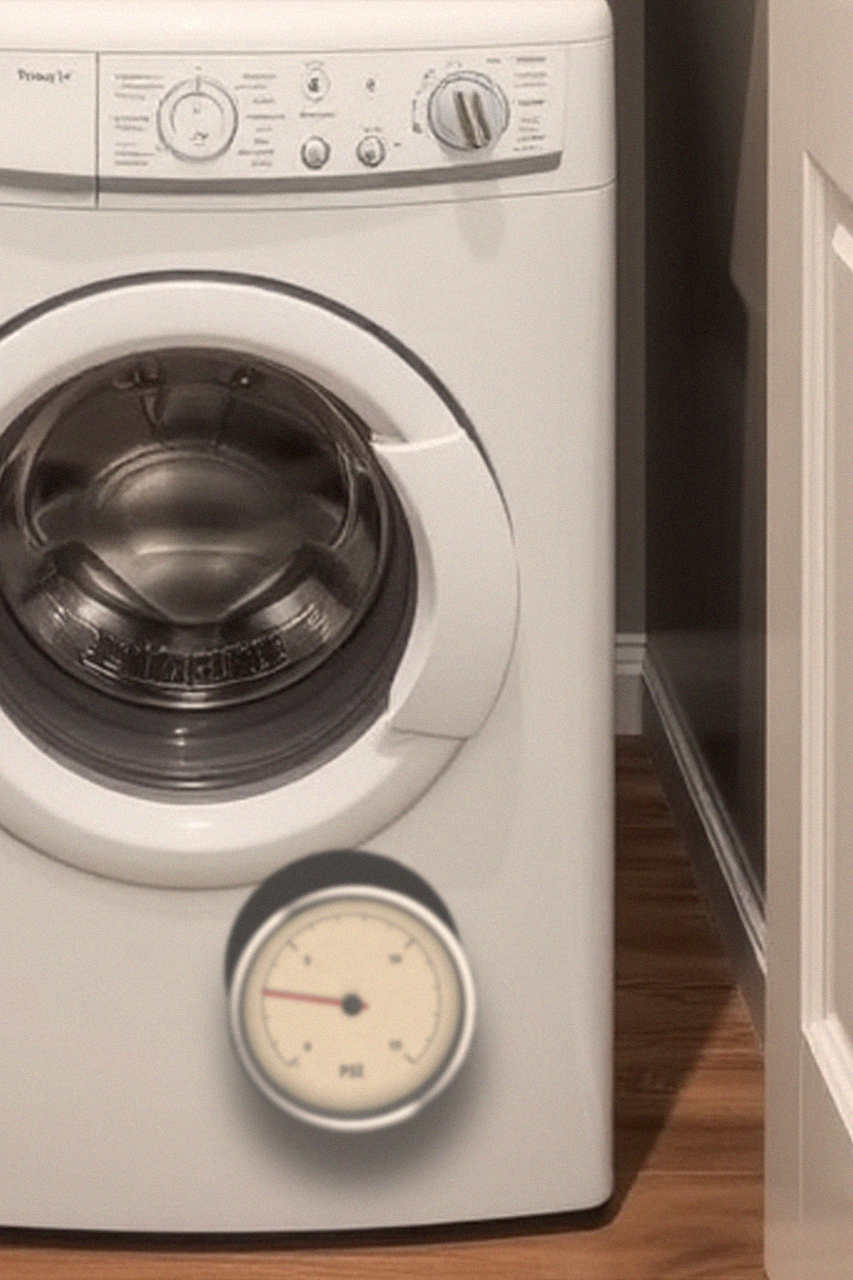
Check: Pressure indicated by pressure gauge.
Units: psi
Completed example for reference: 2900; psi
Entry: 3; psi
